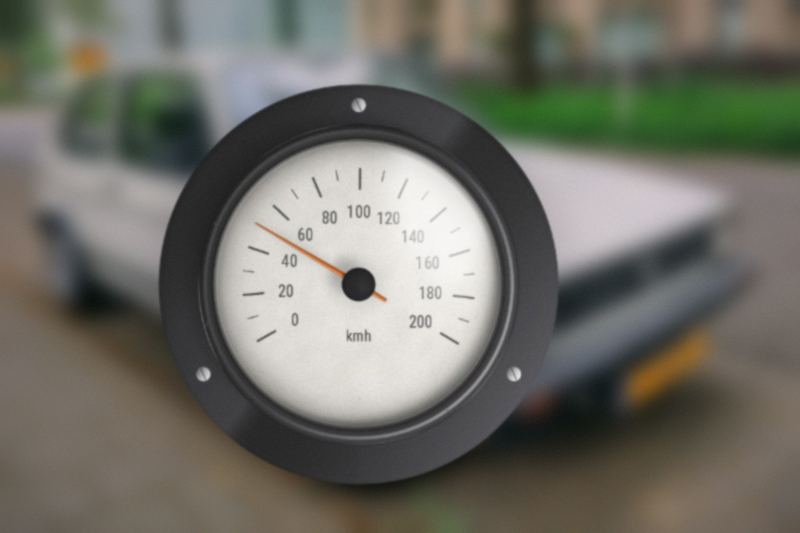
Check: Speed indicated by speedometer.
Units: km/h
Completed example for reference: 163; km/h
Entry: 50; km/h
